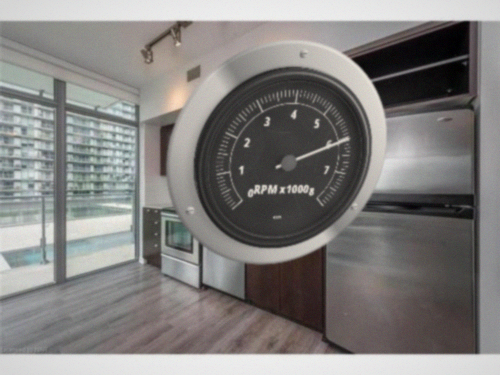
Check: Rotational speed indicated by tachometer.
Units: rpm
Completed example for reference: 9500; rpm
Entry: 6000; rpm
